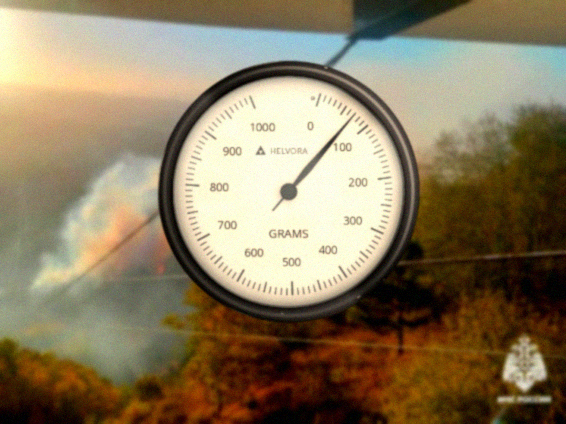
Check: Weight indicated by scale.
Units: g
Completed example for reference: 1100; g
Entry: 70; g
